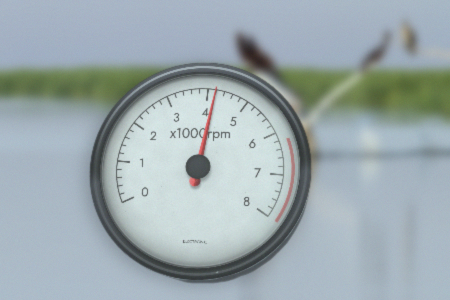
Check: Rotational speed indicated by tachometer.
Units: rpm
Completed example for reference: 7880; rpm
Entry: 4200; rpm
